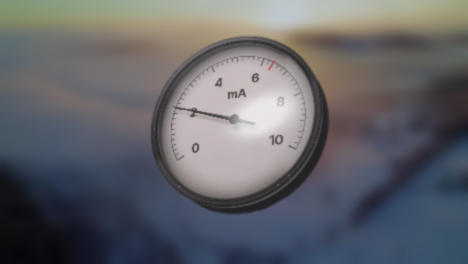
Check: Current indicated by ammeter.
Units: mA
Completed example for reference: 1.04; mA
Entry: 2; mA
